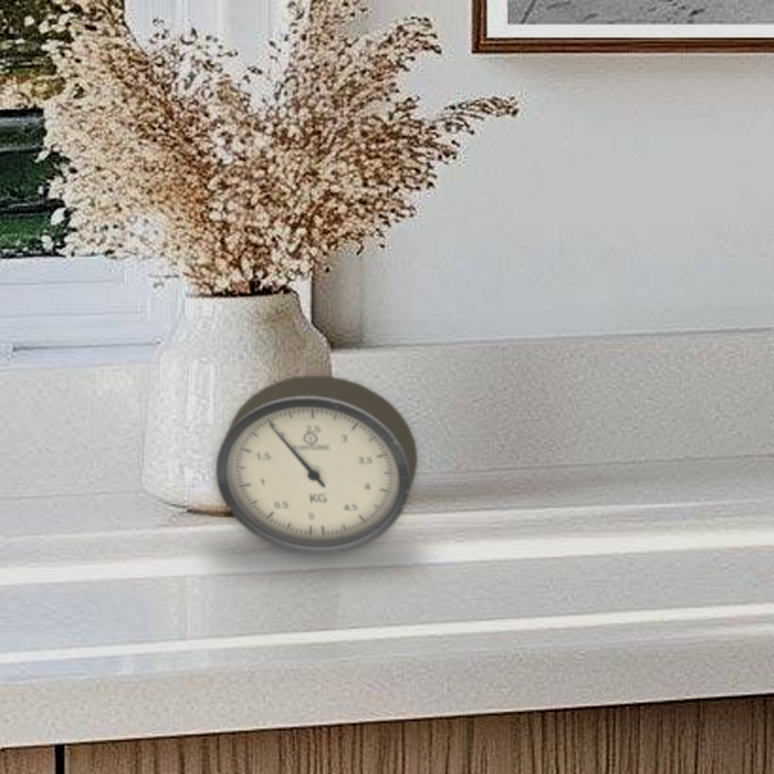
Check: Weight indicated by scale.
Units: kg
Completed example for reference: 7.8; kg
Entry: 2; kg
